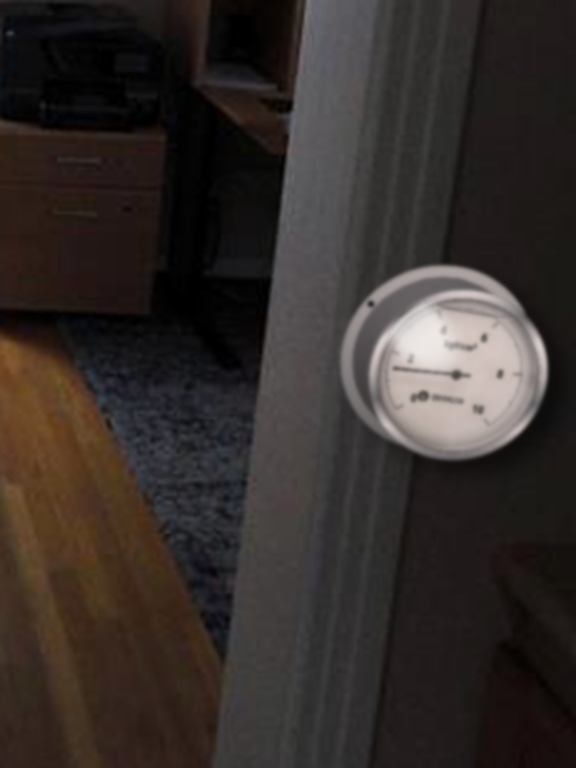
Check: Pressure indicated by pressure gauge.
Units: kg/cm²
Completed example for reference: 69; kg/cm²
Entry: 1.5; kg/cm²
